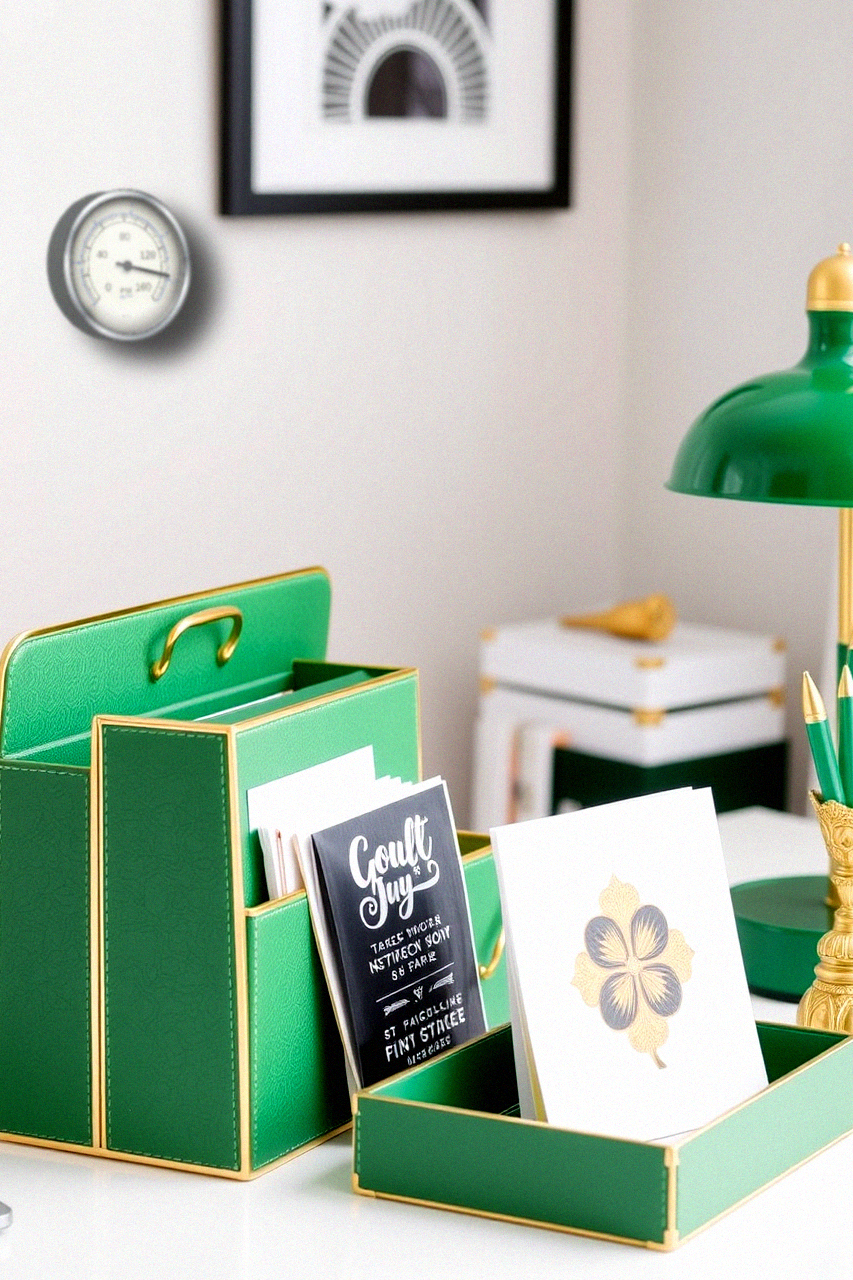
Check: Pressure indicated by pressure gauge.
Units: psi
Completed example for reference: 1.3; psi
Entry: 140; psi
